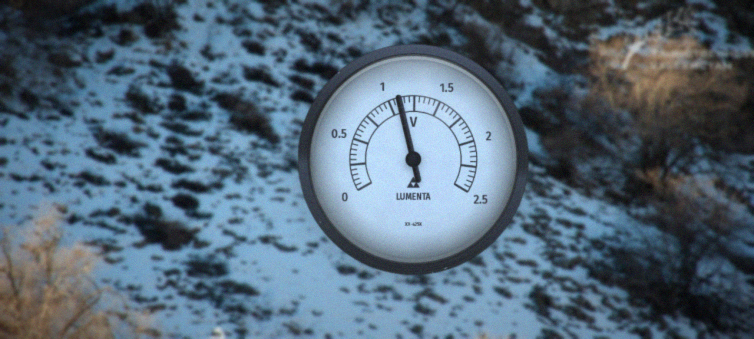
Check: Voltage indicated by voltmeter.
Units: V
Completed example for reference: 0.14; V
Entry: 1.1; V
